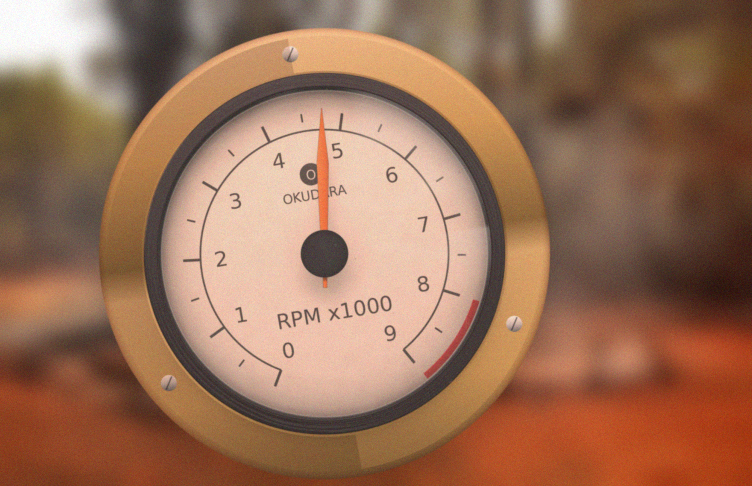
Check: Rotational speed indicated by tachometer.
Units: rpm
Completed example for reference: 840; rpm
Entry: 4750; rpm
